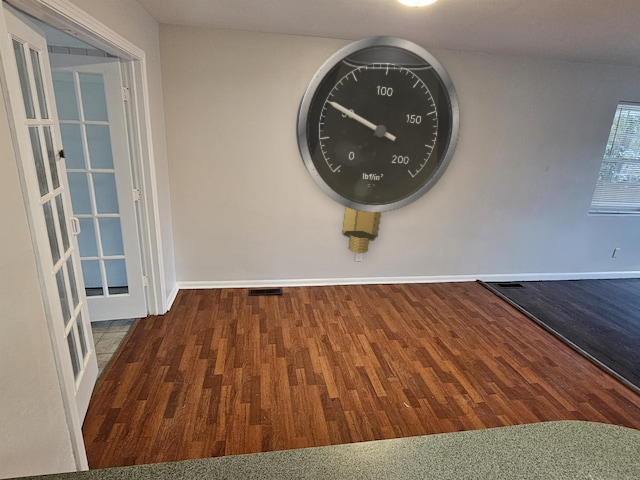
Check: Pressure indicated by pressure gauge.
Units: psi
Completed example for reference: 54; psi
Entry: 50; psi
